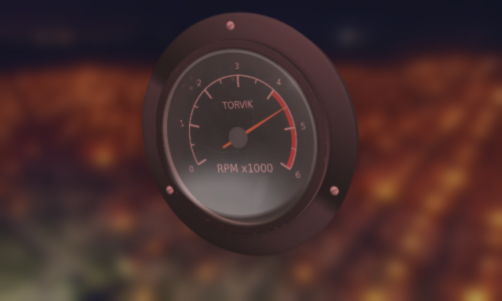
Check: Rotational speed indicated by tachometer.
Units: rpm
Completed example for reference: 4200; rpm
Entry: 4500; rpm
